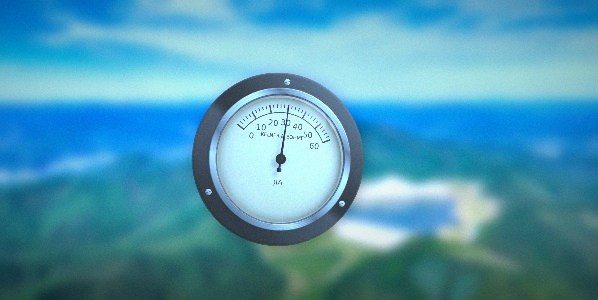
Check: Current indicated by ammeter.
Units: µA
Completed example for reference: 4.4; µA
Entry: 30; µA
